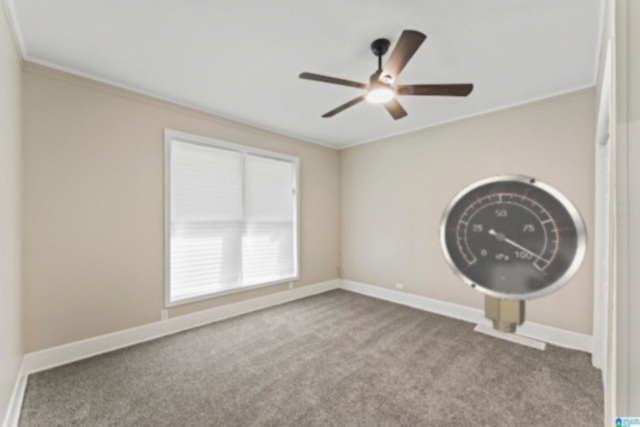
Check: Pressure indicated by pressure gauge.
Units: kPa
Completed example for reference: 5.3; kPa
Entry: 95; kPa
